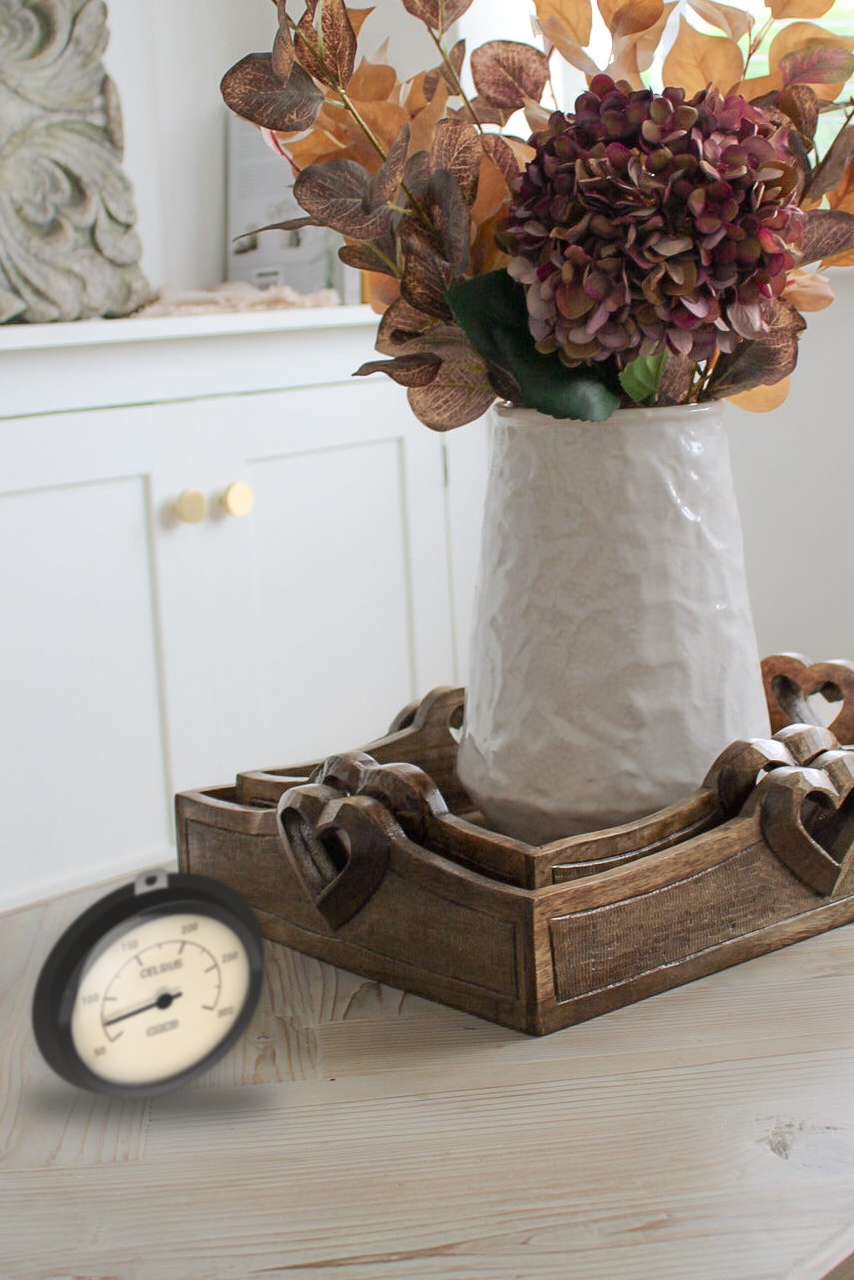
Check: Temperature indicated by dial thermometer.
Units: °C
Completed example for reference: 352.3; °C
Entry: 75; °C
